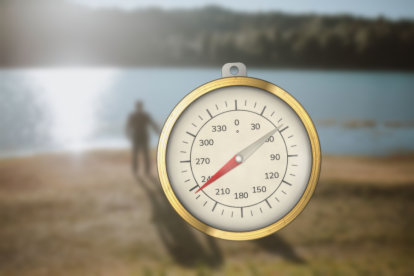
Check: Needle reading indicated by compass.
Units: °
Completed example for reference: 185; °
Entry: 235; °
